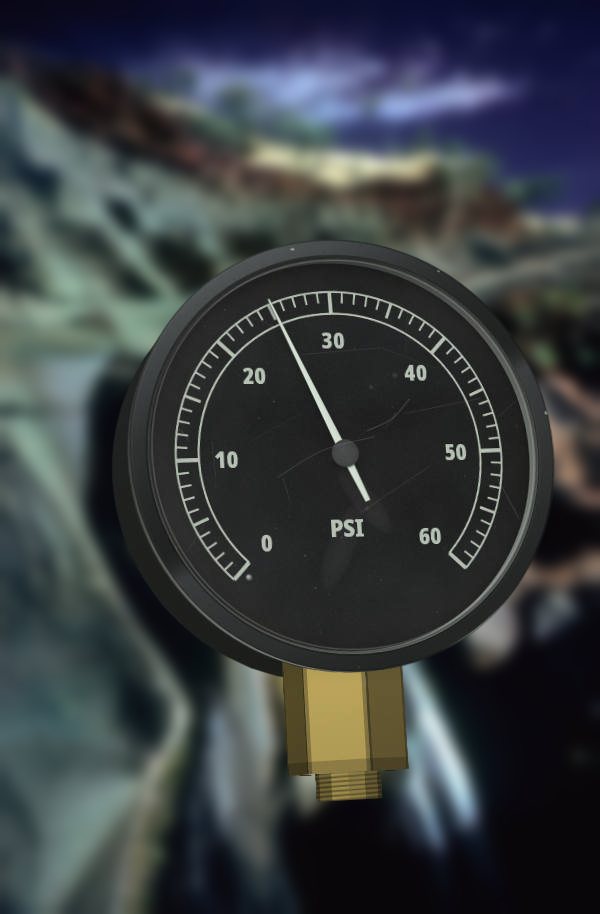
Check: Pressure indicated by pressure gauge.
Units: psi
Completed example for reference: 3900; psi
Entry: 25; psi
